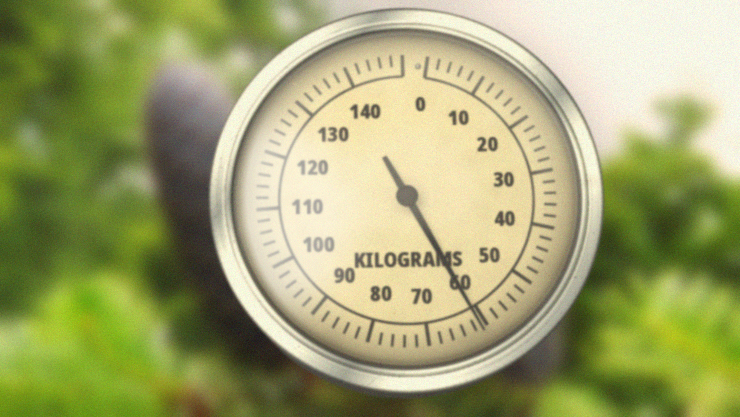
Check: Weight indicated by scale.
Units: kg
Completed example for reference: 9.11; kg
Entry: 61; kg
